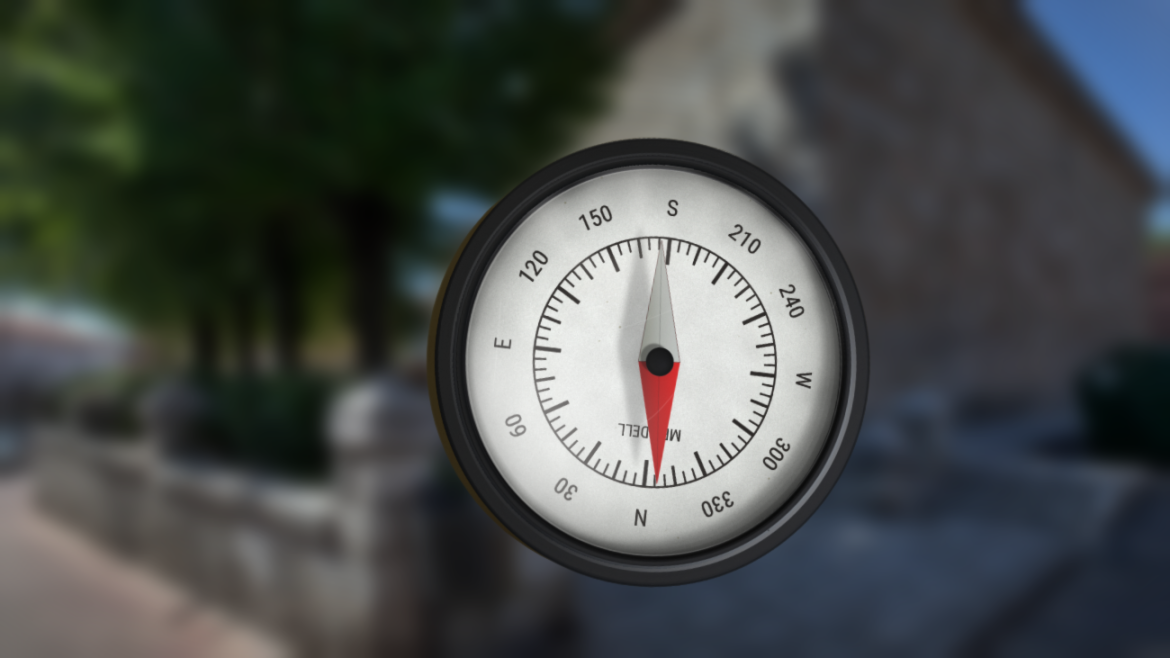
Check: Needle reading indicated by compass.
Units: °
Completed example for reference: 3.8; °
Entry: 355; °
